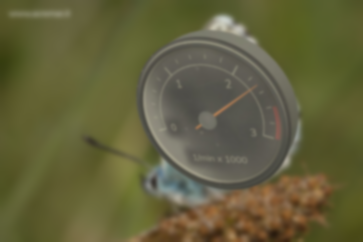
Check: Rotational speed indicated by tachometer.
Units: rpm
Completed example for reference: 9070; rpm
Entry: 2300; rpm
